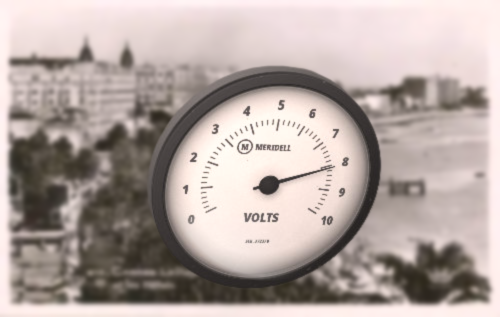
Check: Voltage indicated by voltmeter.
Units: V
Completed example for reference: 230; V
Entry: 8; V
